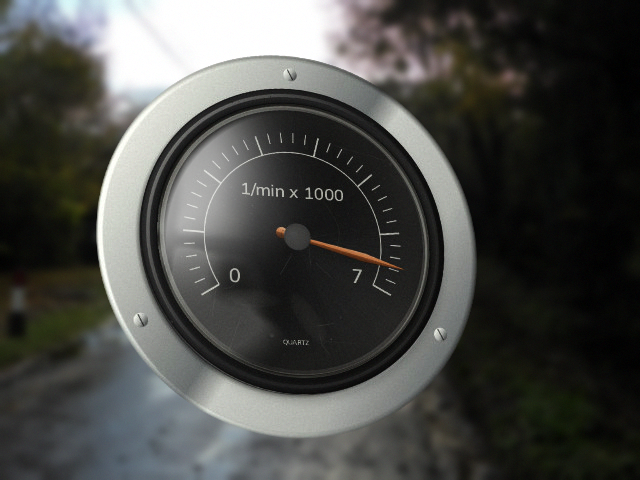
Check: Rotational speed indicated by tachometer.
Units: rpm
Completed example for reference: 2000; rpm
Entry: 6600; rpm
